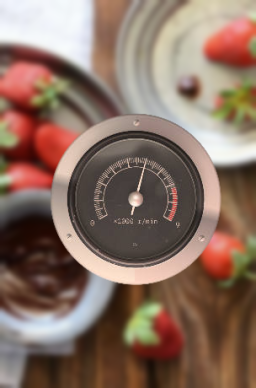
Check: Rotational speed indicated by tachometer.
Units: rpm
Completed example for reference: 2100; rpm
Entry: 5000; rpm
